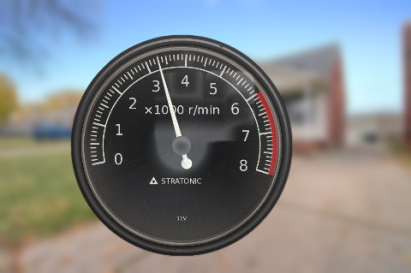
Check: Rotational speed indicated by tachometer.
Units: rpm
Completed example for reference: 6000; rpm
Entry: 3300; rpm
